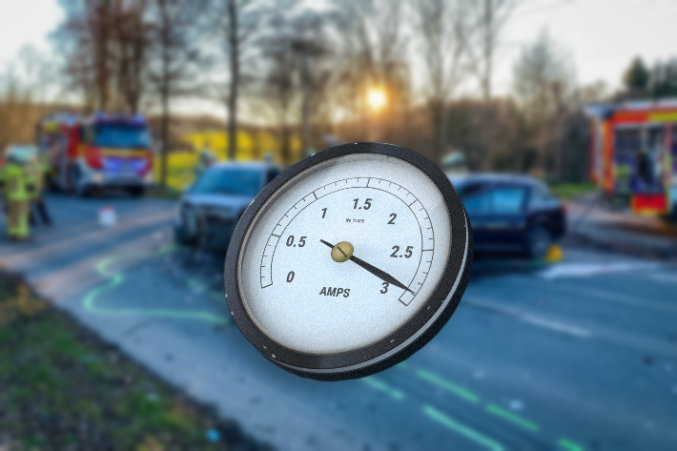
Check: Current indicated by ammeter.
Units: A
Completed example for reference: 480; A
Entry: 2.9; A
